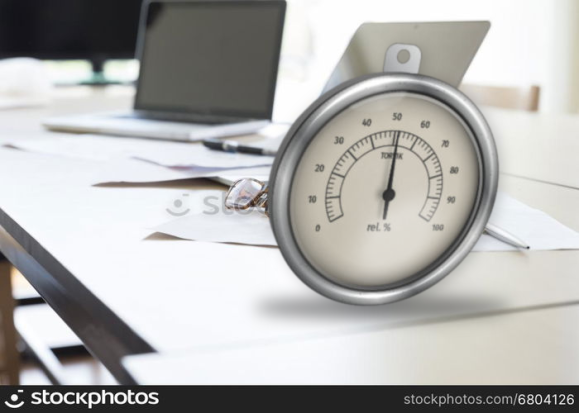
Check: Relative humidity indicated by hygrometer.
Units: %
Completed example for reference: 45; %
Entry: 50; %
